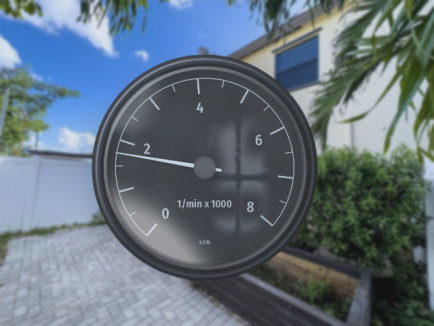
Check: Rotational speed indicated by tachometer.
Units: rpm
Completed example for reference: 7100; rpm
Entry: 1750; rpm
